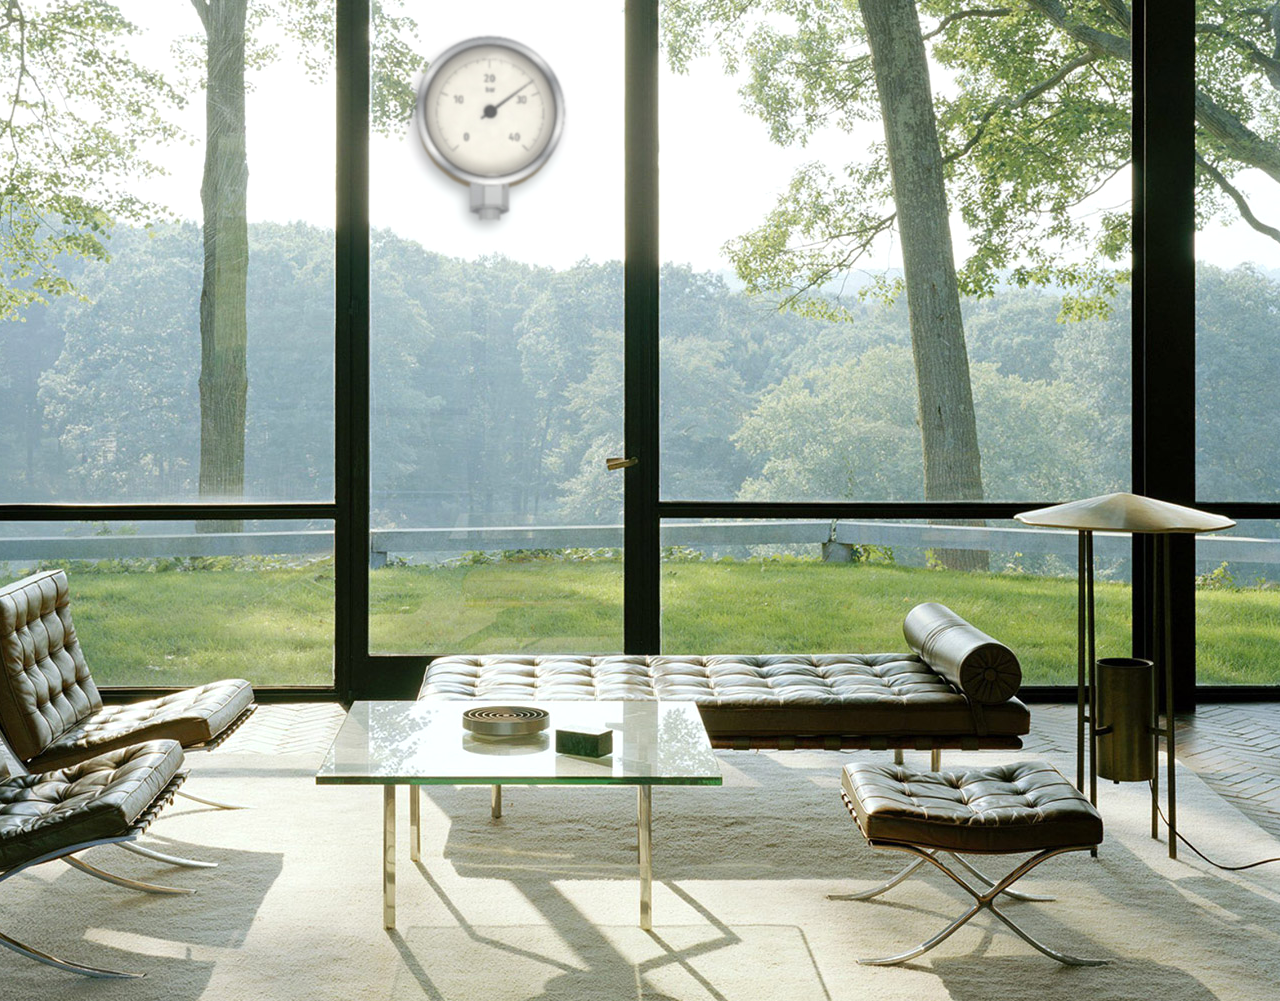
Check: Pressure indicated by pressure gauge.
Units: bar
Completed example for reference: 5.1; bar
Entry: 28; bar
